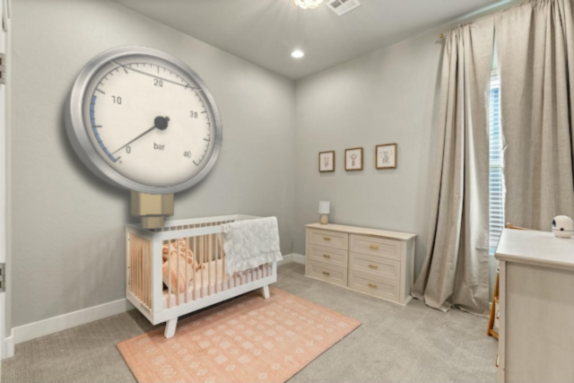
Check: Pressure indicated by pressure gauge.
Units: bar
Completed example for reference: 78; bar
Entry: 1; bar
